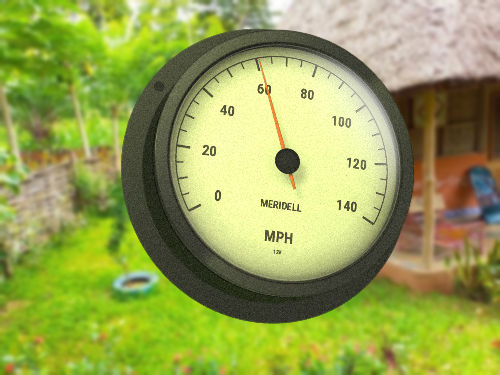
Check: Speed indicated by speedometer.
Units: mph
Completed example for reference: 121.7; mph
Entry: 60; mph
